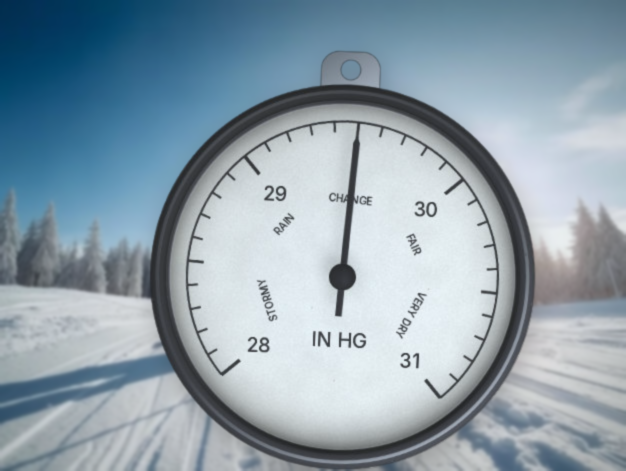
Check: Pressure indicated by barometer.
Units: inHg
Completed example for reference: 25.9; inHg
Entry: 29.5; inHg
